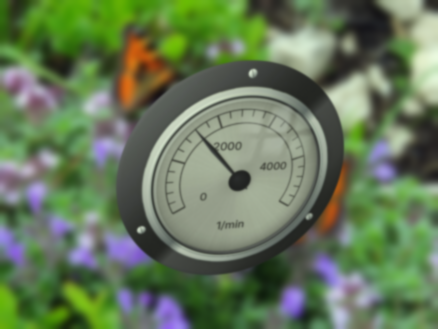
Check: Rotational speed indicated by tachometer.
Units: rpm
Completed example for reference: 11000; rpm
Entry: 1600; rpm
